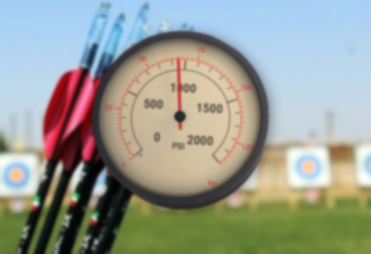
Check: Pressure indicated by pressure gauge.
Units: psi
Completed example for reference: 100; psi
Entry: 950; psi
